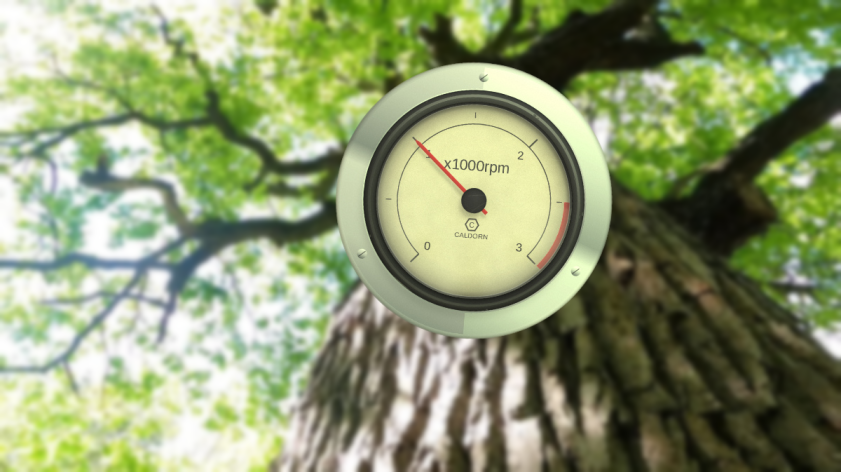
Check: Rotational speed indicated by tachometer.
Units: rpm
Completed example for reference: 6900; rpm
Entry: 1000; rpm
